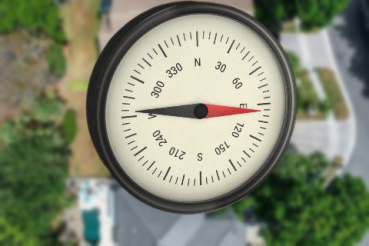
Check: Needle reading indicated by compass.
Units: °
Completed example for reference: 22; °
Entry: 95; °
